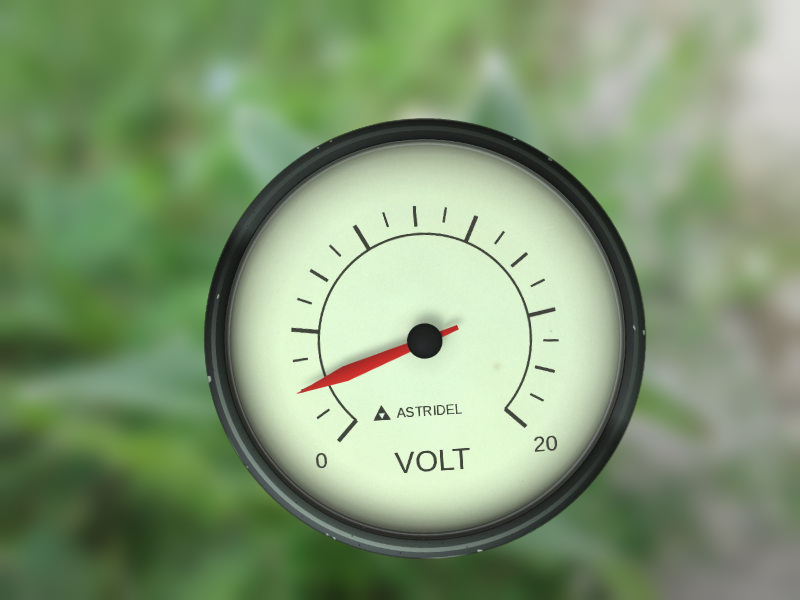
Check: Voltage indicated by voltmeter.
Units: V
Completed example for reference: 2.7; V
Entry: 2; V
